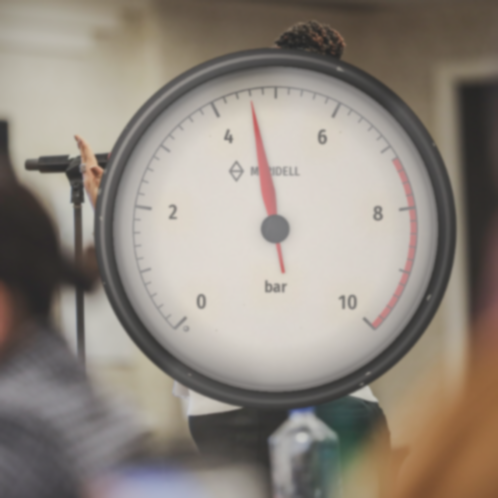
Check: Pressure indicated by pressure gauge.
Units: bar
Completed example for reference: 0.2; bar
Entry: 4.6; bar
